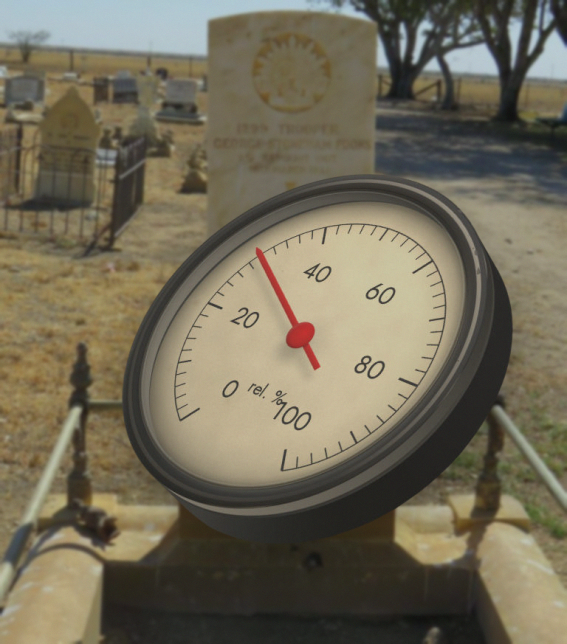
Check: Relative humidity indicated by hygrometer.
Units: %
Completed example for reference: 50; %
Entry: 30; %
